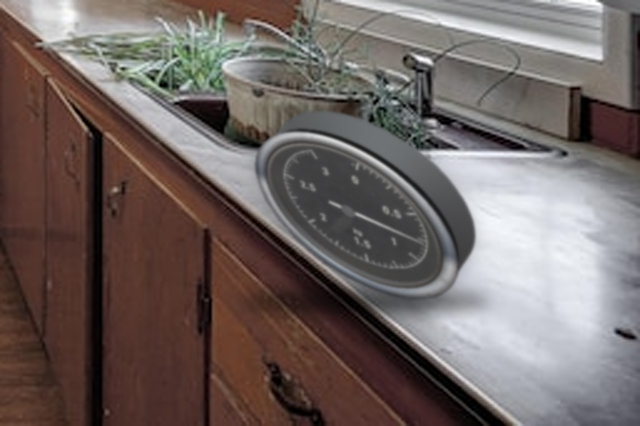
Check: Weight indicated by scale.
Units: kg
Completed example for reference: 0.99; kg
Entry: 0.75; kg
